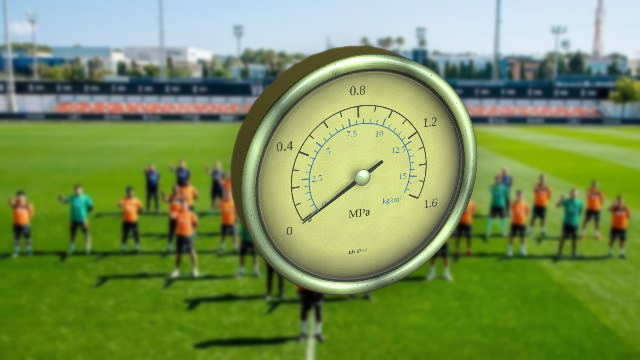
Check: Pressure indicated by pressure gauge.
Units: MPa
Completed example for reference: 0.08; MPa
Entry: 0; MPa
